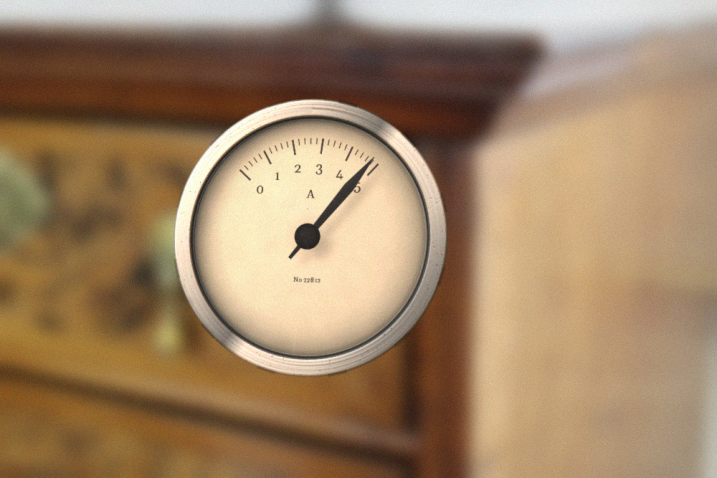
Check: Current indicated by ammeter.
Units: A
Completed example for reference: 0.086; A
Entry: 4.8; A
